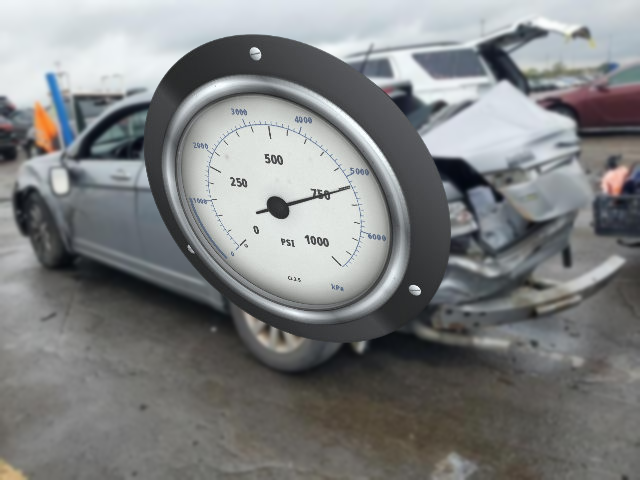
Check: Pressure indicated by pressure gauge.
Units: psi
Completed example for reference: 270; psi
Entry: 750; psi
